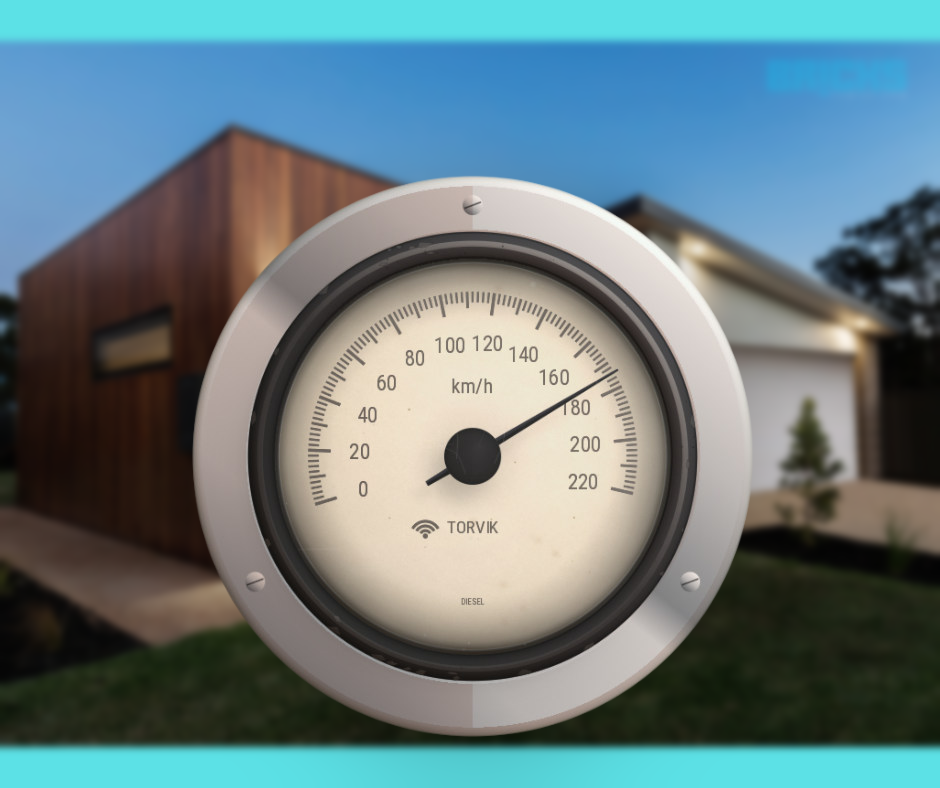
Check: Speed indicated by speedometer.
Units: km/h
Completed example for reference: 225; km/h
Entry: 174; km/h
